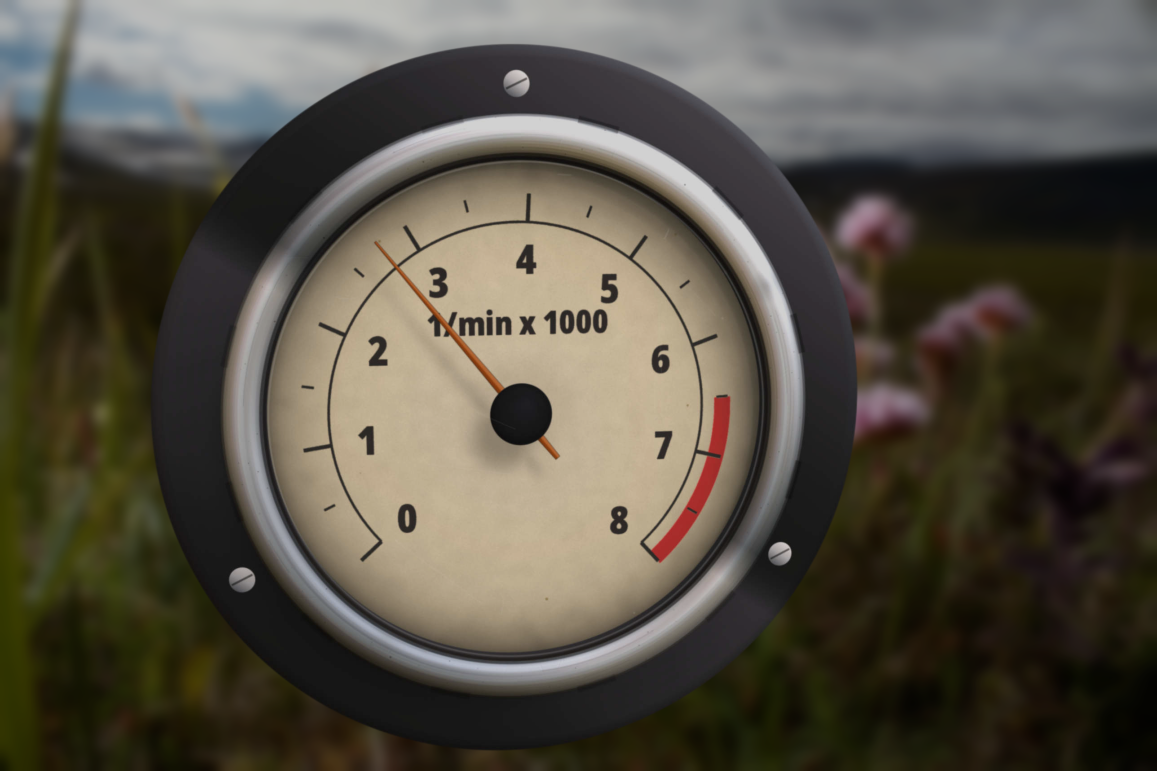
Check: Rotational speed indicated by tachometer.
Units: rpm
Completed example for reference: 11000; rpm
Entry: 2750; rpm
